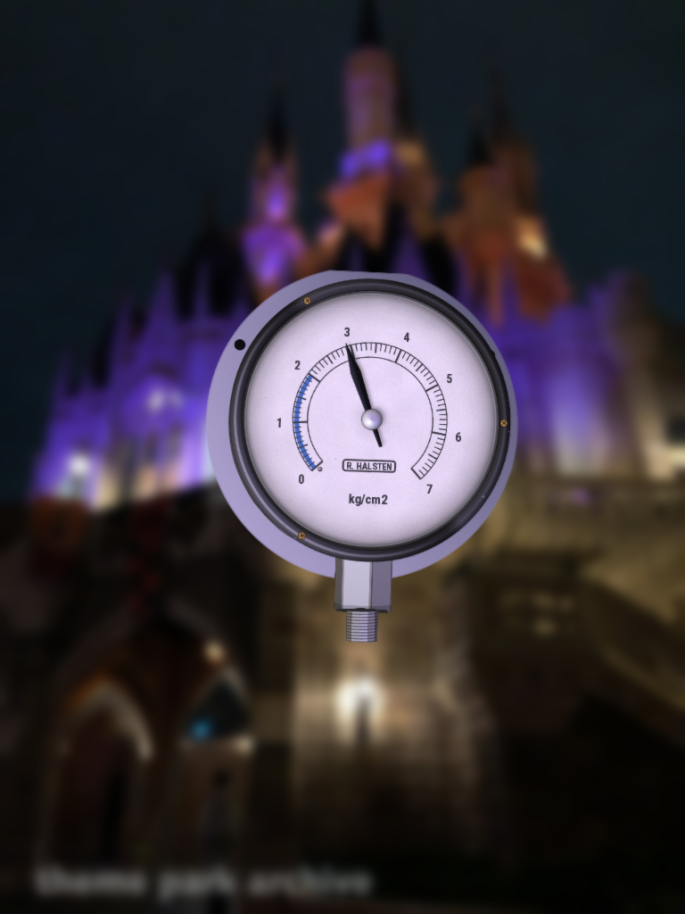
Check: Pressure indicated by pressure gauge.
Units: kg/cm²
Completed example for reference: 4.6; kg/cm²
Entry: 2.9; kg/cm²
